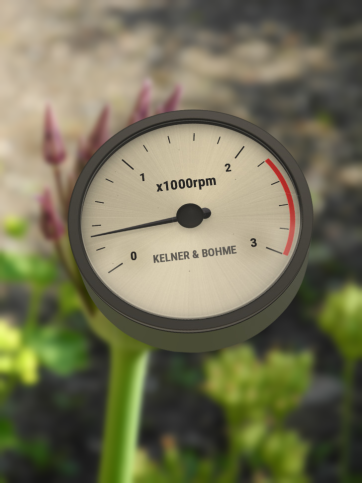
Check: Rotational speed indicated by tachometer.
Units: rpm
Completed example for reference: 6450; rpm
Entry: 300; rpm
